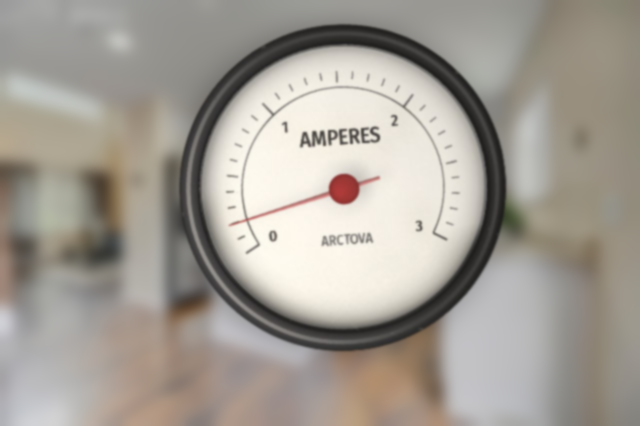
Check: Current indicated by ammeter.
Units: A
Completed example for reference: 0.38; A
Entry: 0.2; A
